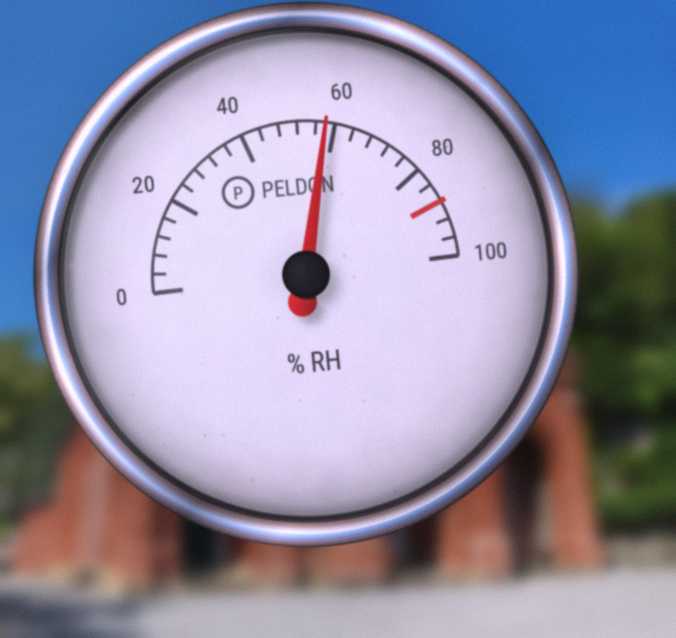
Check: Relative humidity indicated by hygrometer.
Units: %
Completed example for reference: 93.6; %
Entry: 58; %
